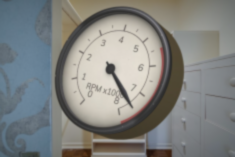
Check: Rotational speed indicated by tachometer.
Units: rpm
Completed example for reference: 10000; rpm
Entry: 7500; rpm
